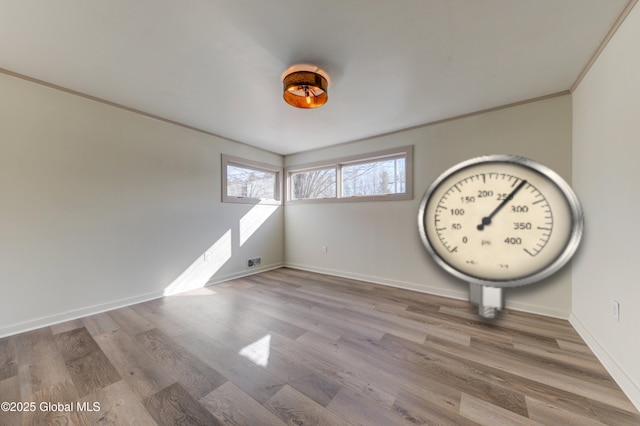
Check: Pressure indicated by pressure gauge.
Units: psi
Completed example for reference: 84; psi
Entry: 260; psi
